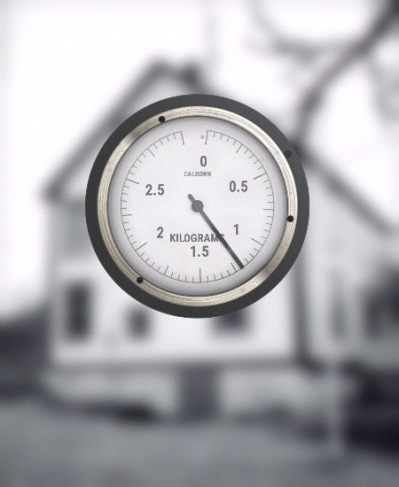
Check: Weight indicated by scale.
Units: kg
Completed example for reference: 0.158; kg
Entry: 1.2; kg
